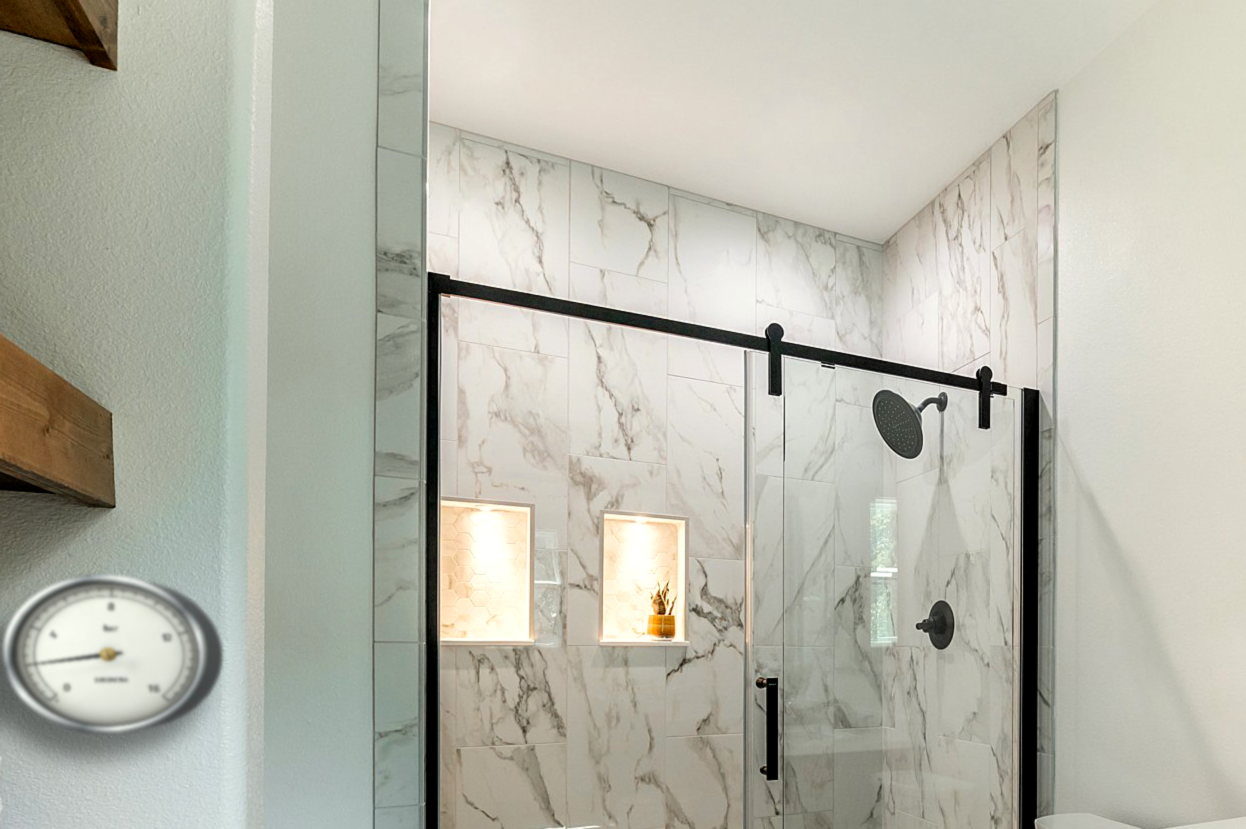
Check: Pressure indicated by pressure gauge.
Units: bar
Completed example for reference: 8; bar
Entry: 2; bar
